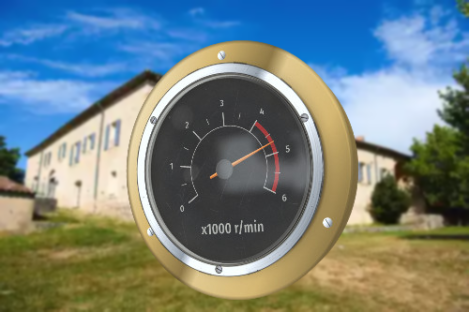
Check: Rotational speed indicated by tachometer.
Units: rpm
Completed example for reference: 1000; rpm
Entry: 4750; rpm
